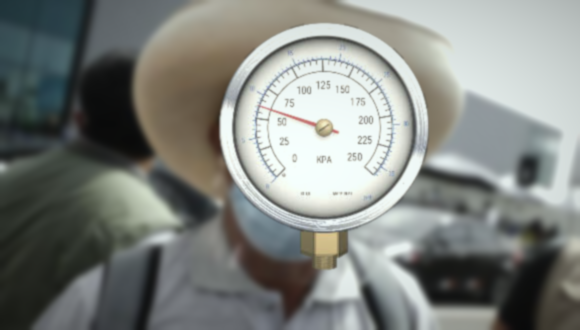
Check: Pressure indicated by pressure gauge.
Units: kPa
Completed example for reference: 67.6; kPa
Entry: 60; kPa
